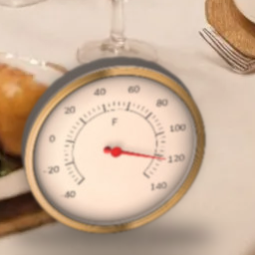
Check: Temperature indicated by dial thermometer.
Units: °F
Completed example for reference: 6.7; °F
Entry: 120; °F
